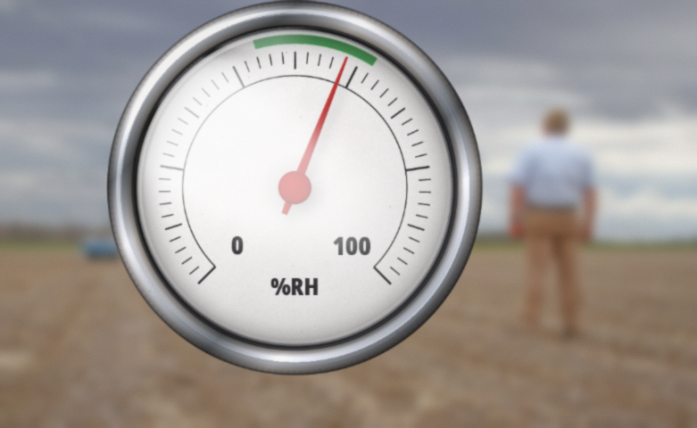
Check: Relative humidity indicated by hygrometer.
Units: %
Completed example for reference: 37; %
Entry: 58; %
